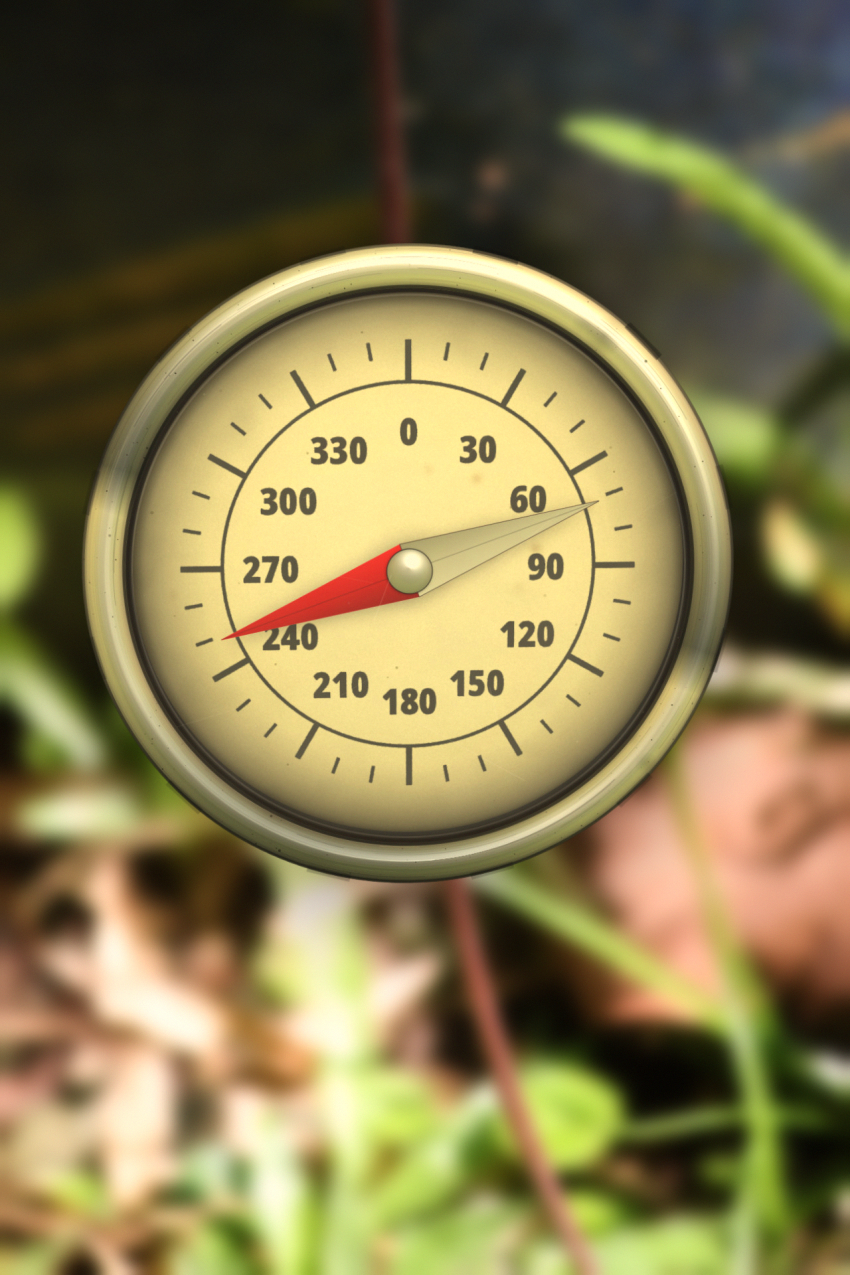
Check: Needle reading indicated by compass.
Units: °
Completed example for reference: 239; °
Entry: 250; °
